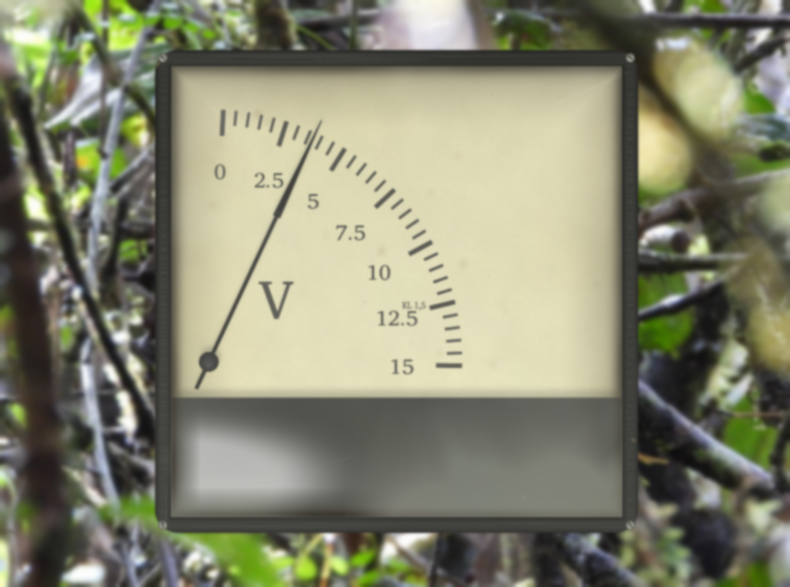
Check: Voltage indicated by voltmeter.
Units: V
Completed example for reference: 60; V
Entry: 3.75; V
